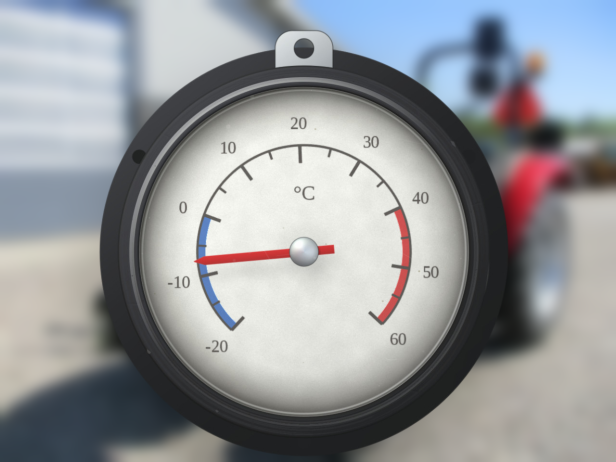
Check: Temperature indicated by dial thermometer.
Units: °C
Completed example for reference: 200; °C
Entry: -7.5; °C
